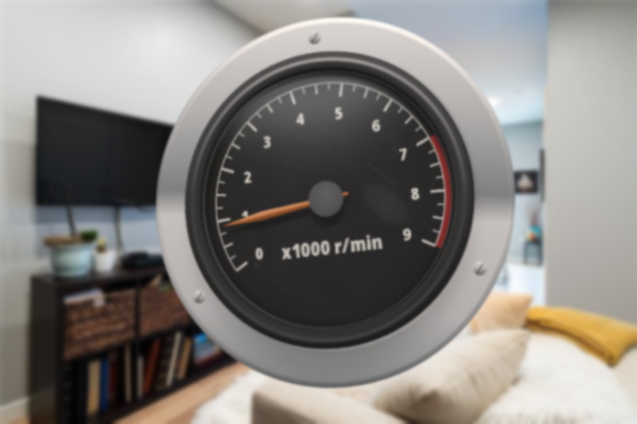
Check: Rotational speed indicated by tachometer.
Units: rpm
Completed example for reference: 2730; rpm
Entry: 875; rpm
